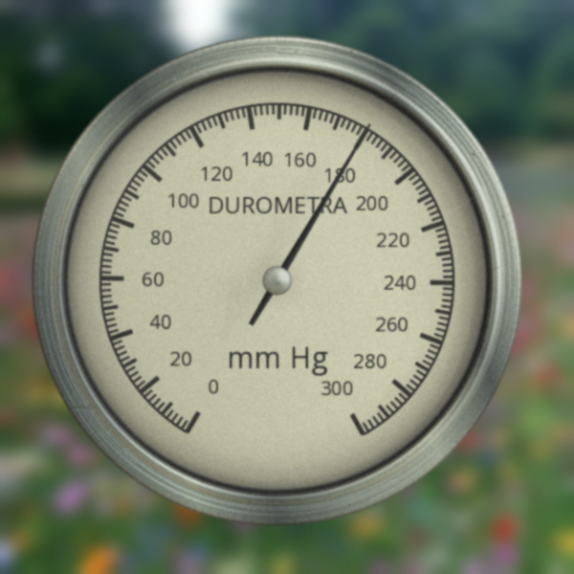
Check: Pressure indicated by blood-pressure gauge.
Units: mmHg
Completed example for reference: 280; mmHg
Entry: 180; mmHg
